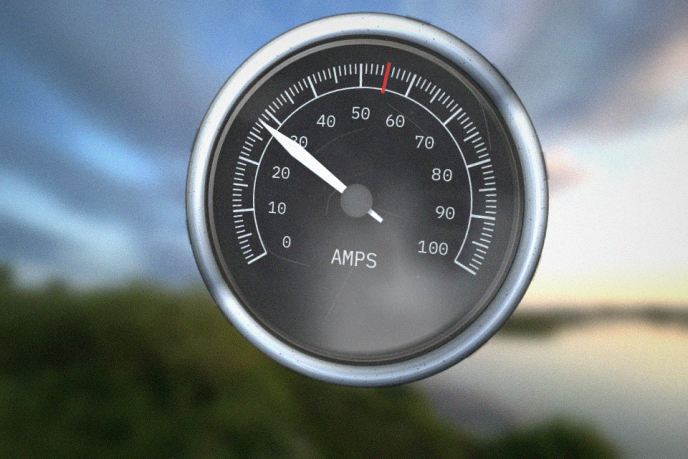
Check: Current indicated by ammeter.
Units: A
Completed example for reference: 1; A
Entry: 28; A
